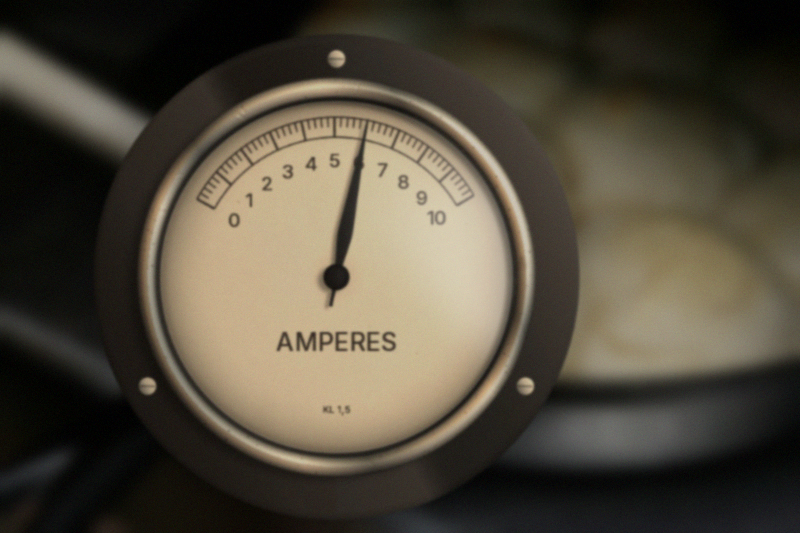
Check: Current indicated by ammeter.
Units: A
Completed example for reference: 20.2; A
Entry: 6; A
